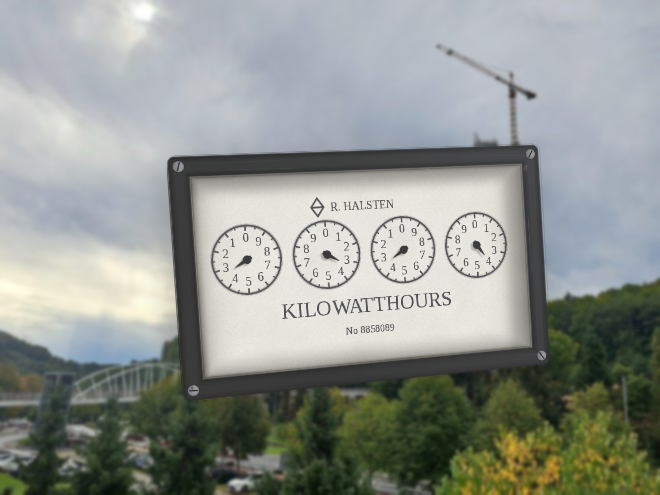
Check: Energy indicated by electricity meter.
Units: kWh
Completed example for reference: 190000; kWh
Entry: 3334; kWh
